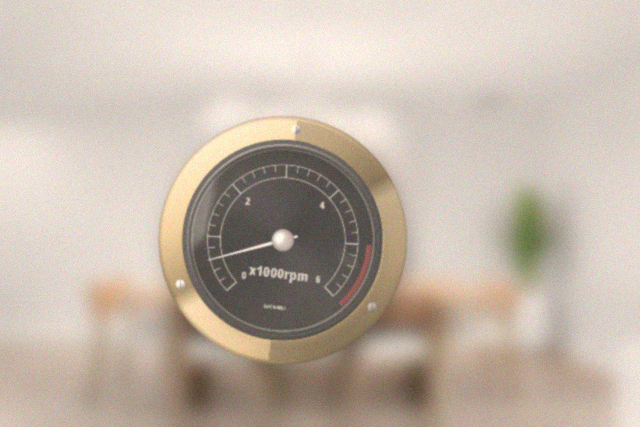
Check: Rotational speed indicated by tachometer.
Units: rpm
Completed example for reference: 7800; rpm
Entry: 600; rpm
